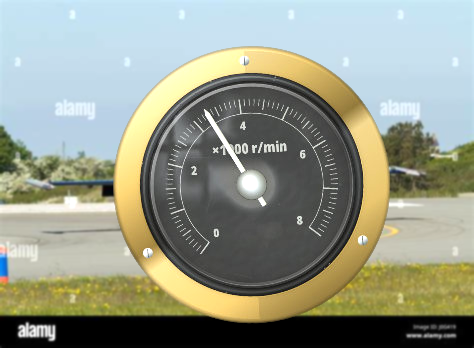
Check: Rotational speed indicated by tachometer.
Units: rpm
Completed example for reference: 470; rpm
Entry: 3300; rpm
